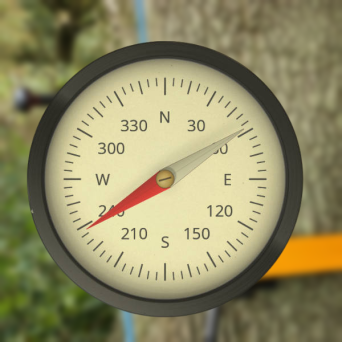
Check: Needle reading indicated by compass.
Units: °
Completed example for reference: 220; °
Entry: 237.5; °
